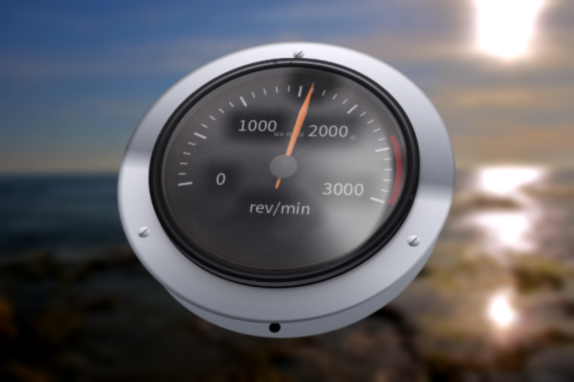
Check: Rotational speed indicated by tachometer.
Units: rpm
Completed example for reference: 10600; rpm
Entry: 1600; rpm
